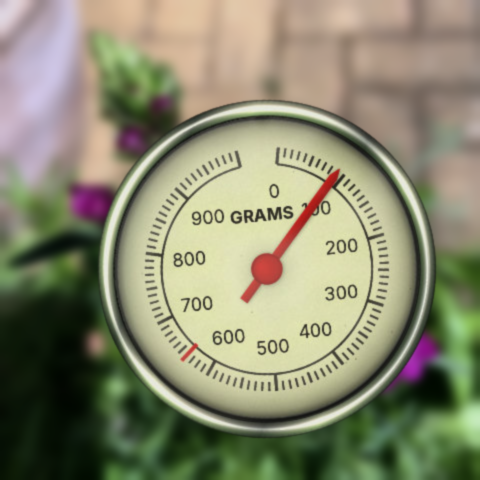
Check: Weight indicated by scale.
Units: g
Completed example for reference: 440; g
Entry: 90; g
